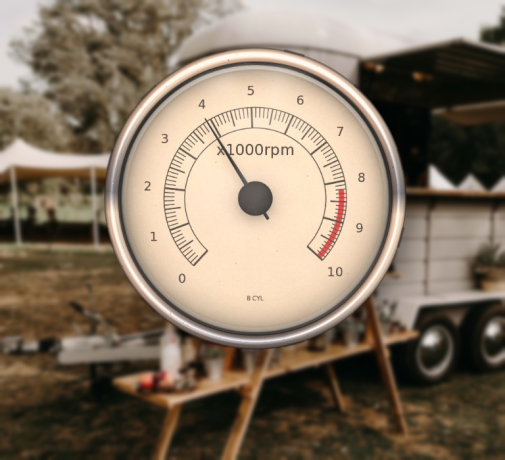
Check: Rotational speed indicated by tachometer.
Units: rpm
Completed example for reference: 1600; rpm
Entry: 3900; rpm
